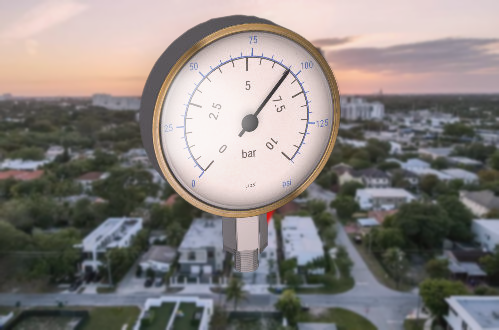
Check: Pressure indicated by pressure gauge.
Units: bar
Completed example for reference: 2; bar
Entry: 6.5; bar
